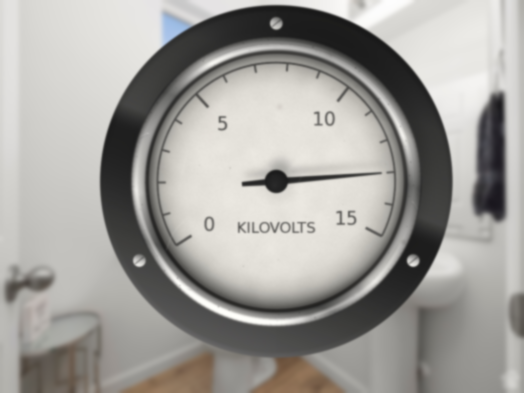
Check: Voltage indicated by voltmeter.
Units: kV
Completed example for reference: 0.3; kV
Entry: 13; kV
